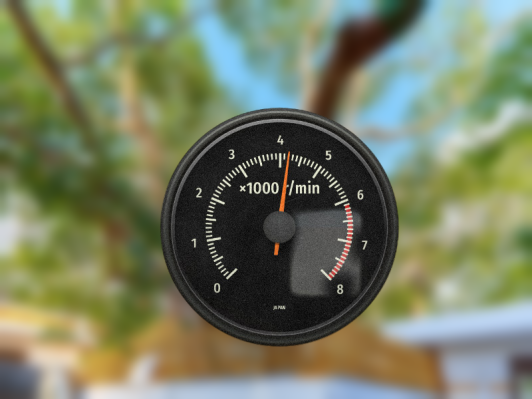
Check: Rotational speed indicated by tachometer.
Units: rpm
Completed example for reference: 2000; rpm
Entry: 4200; rpm
